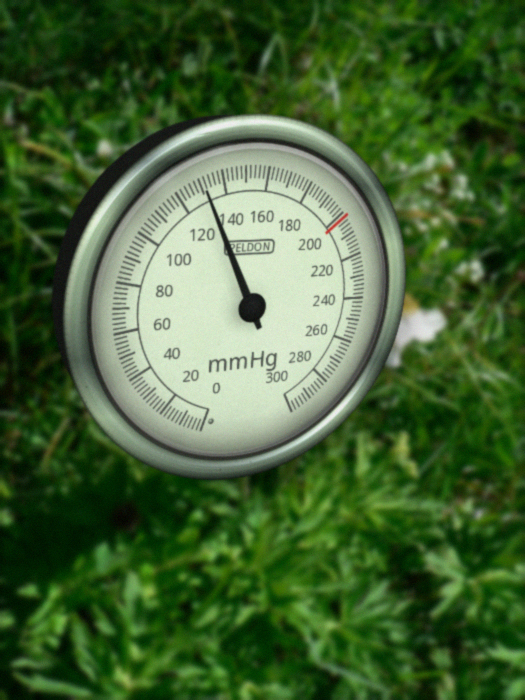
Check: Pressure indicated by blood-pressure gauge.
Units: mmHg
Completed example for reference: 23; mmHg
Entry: 130; mmHg
